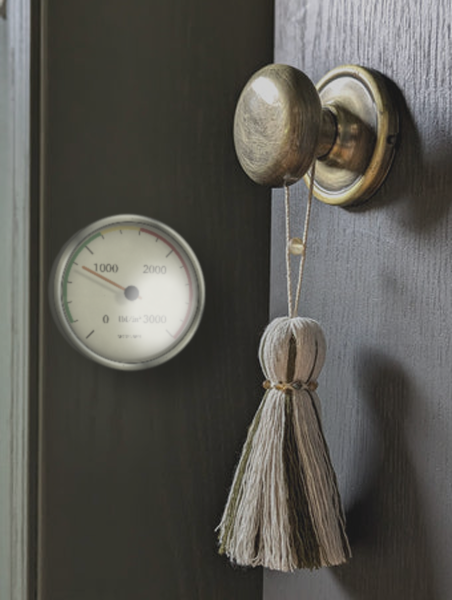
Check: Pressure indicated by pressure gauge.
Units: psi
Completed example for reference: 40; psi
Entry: 800; psi
